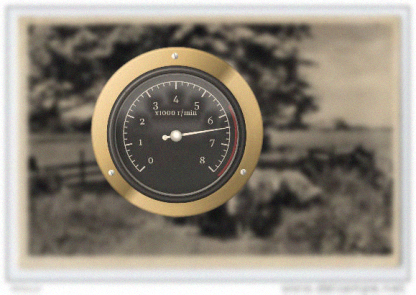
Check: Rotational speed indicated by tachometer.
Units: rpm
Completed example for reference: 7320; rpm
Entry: 6400; rpm
